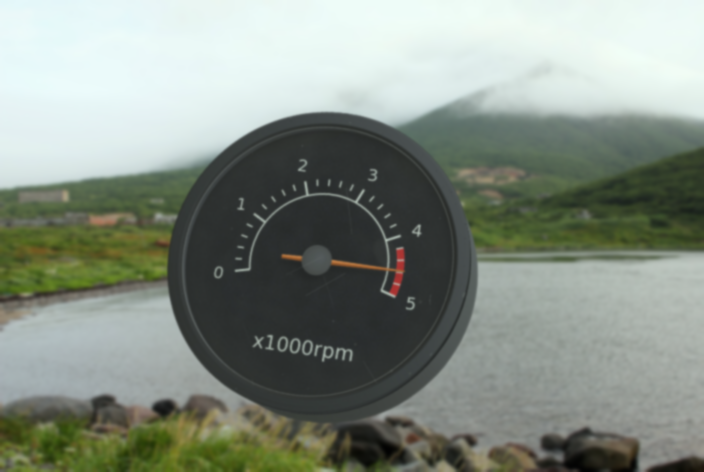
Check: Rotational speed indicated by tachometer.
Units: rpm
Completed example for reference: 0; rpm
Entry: 4600; rpm
